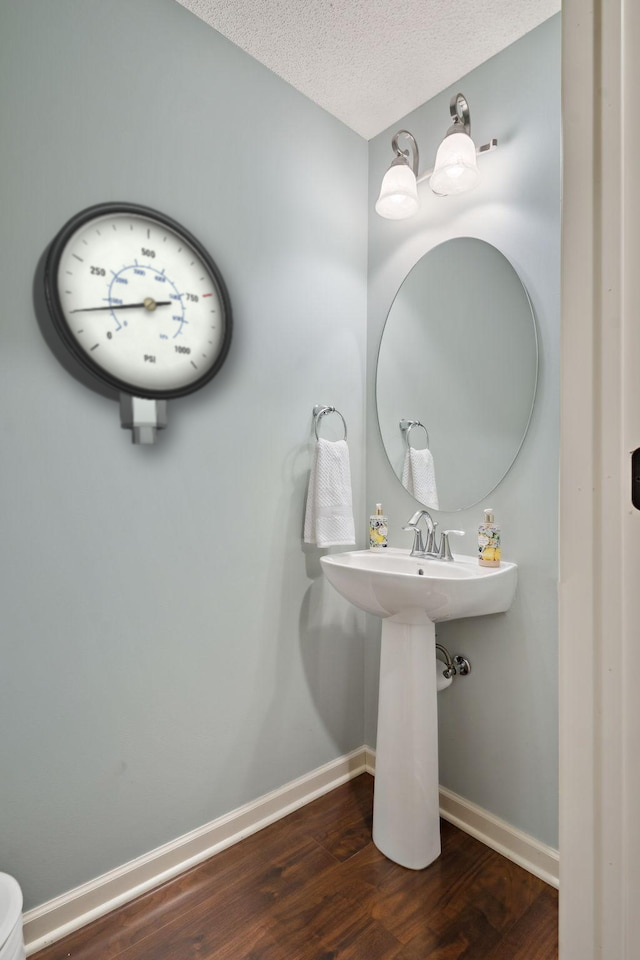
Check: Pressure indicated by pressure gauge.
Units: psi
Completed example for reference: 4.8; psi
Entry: 100; psi
